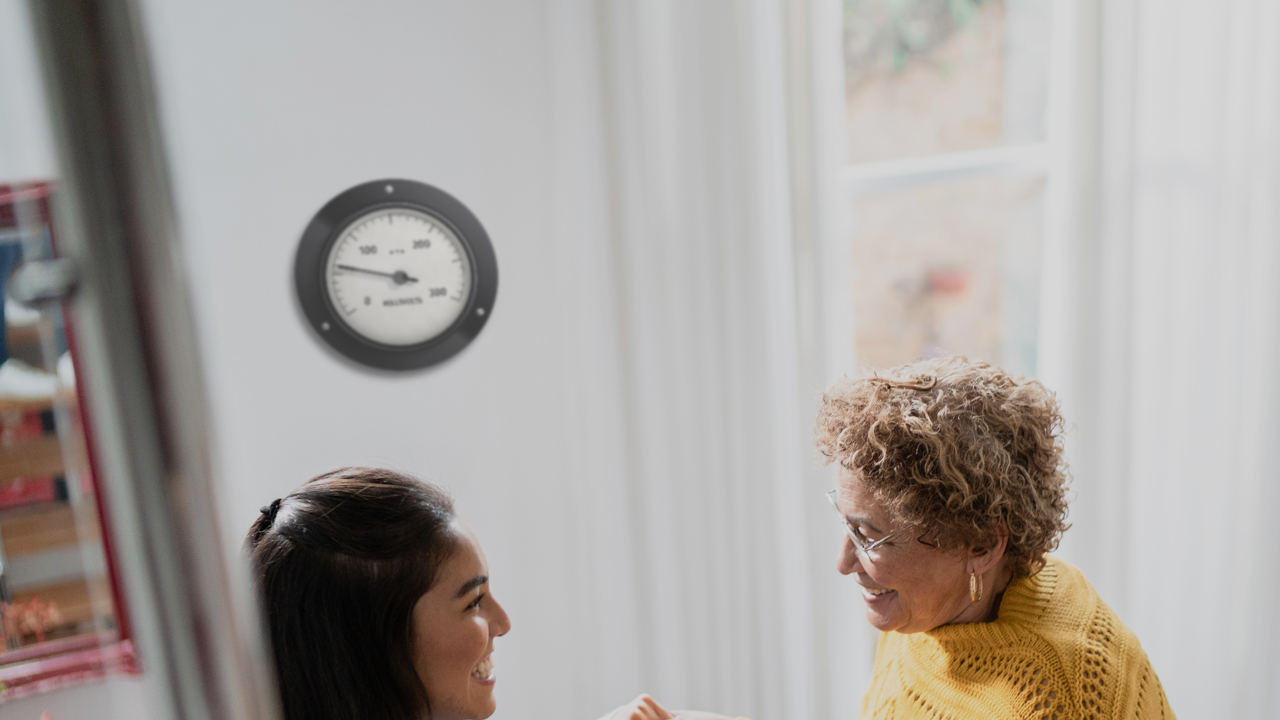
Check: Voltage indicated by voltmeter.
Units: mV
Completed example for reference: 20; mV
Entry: 60; mV
